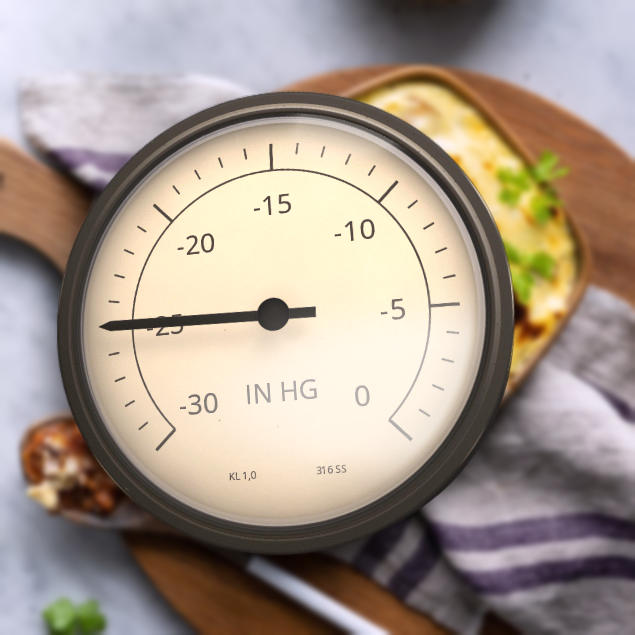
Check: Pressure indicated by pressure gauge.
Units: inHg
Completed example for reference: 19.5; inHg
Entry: -25; inHg
